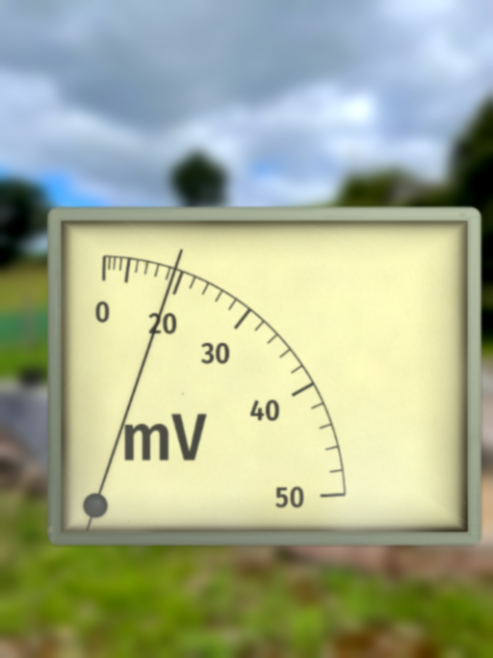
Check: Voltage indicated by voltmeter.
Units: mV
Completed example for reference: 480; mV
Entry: 19; mV
